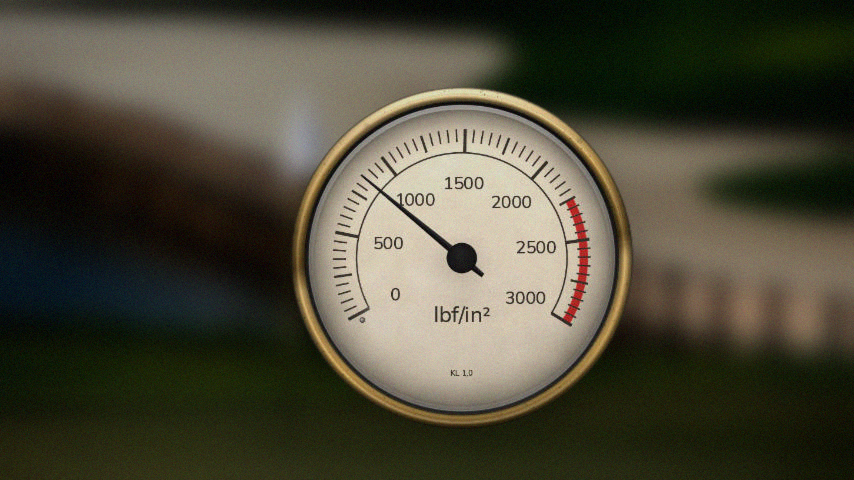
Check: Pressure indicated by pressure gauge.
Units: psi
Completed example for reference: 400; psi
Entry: 850; psi
